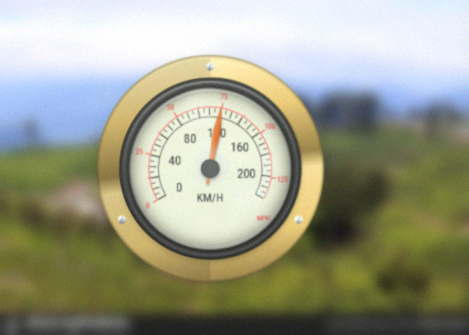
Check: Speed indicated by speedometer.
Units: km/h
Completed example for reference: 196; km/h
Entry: 120; km/h
